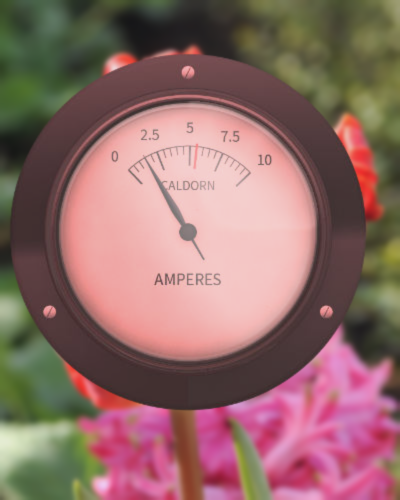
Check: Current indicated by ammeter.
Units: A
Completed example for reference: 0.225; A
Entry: 1.5; A
